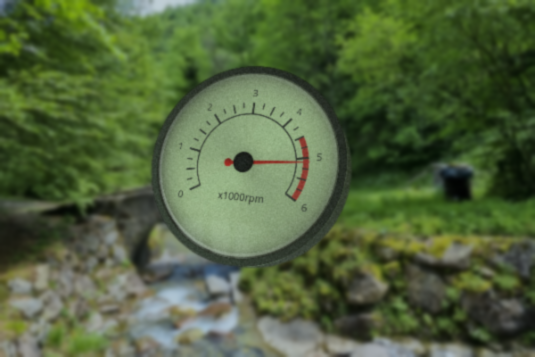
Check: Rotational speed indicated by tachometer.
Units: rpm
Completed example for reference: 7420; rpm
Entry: 5125; rpm
